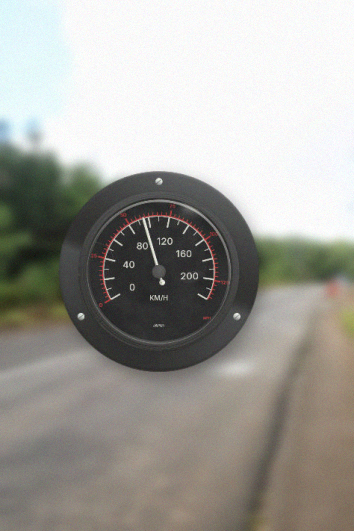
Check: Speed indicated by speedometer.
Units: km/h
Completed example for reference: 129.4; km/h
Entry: 95; km/h
